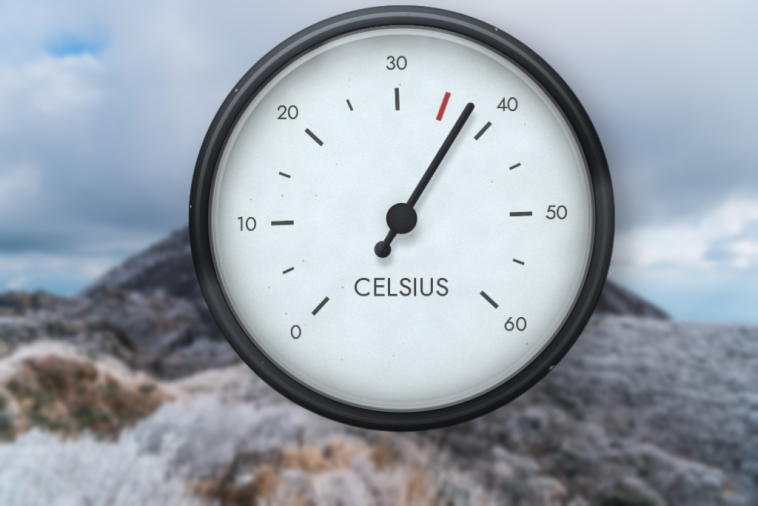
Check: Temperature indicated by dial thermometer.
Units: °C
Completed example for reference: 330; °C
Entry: 37.5; °C
